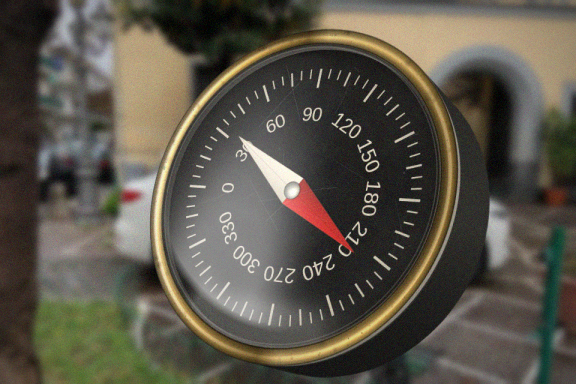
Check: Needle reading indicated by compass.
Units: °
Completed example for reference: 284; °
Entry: 215; °
